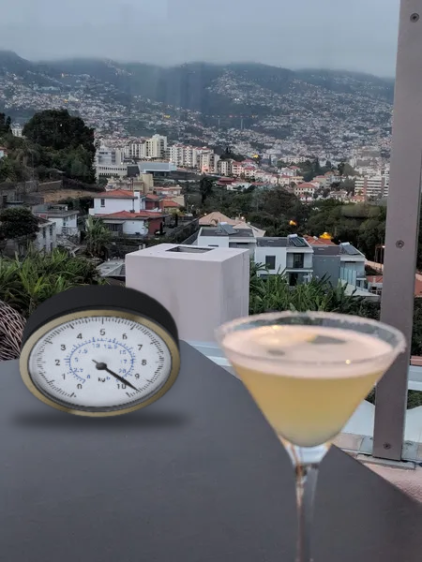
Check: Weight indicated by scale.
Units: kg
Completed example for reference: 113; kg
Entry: 9.5; kg
